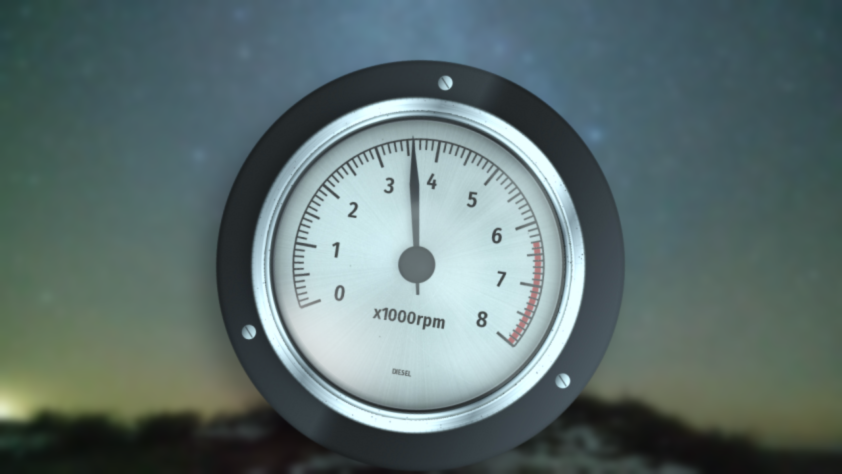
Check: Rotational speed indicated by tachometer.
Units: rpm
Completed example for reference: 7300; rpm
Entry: 3600; rpm
